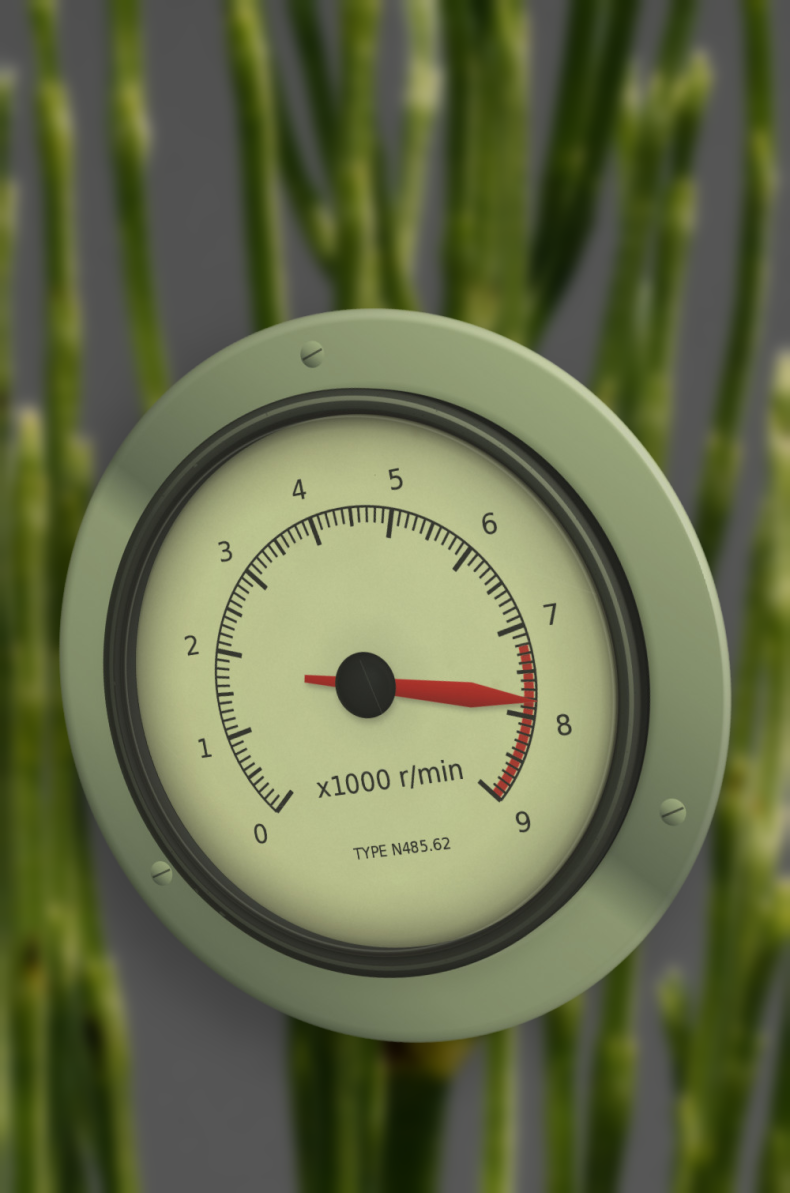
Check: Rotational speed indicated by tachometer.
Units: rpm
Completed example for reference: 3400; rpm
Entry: 7800; rpm
